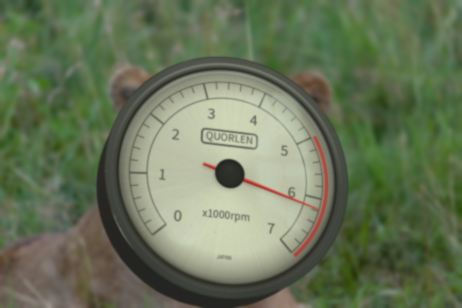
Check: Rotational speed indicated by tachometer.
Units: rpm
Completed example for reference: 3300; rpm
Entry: 6200; rpm
